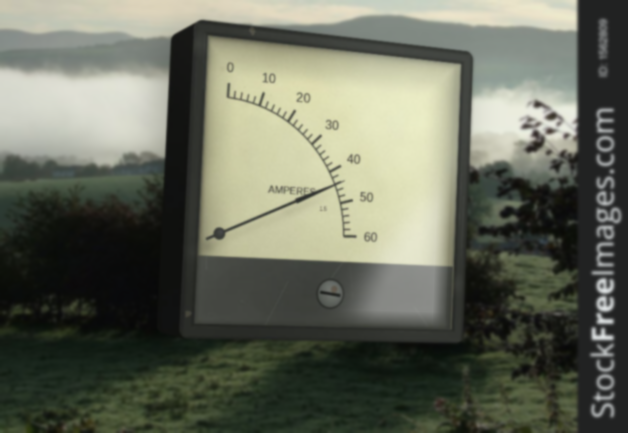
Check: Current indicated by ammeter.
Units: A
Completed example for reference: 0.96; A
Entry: 44; A
